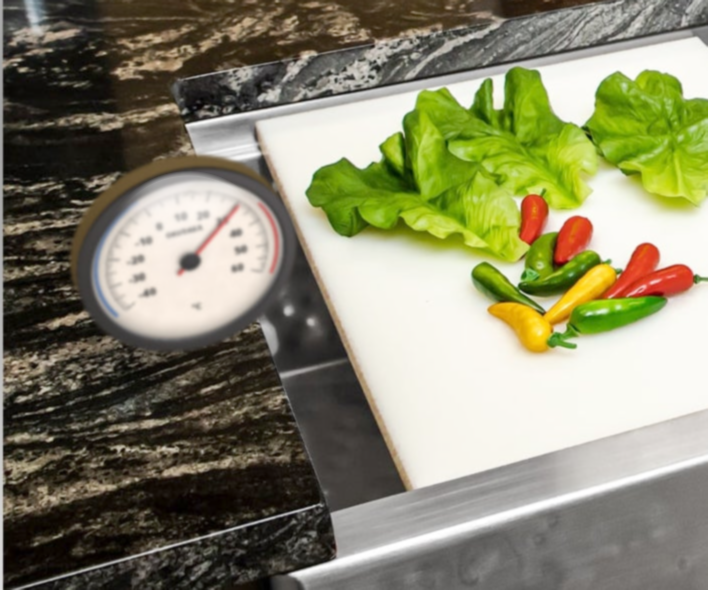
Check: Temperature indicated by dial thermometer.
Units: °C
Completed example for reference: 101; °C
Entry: 30; °C
